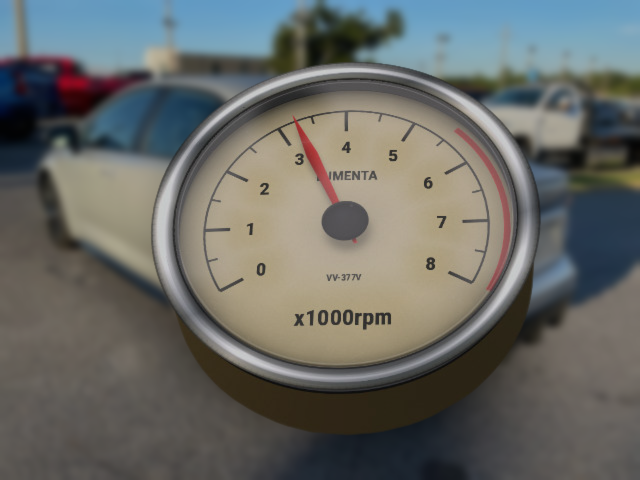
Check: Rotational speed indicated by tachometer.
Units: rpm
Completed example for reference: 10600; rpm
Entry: 3250; rpm
